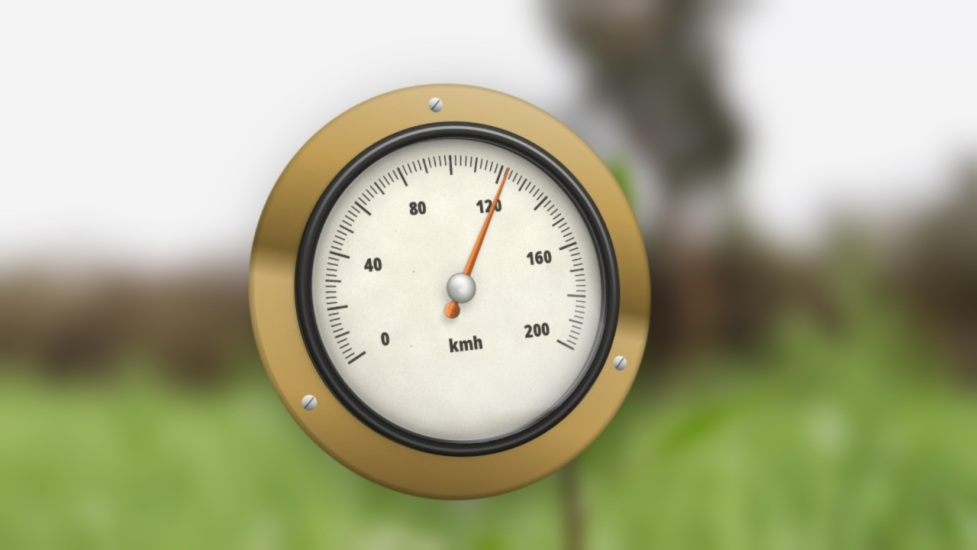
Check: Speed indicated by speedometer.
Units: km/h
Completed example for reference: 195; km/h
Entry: 122; km/h
